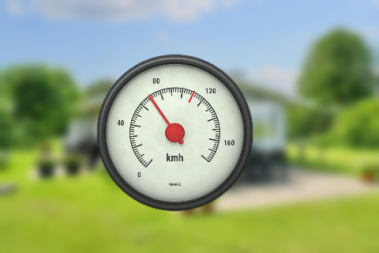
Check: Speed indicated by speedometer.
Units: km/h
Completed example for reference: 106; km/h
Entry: 70; km/h
